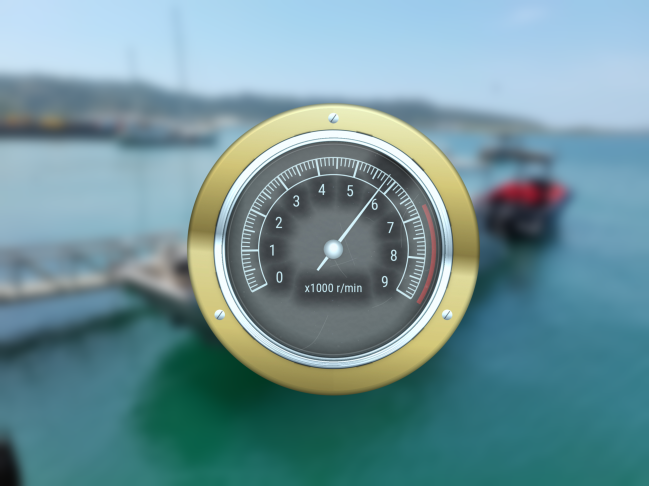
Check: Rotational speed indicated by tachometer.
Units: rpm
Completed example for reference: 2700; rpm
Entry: 5800; rpm
